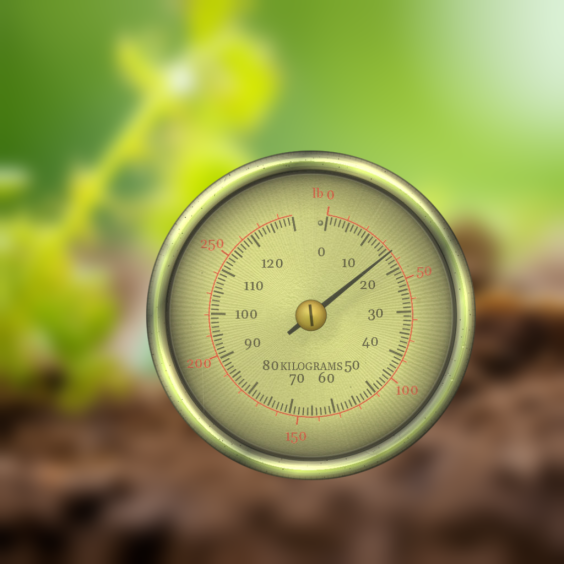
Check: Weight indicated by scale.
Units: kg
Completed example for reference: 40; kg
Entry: 16; kg
